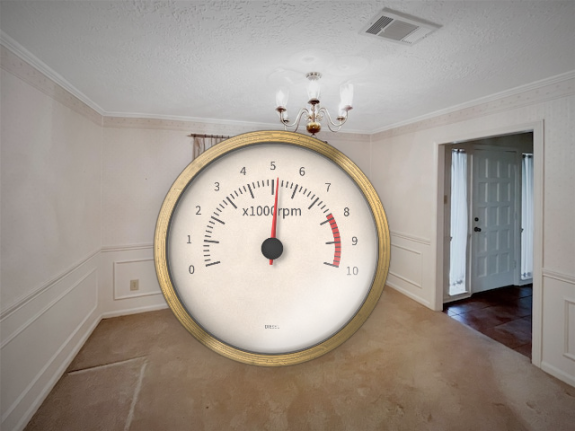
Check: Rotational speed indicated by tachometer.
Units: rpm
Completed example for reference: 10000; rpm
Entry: 5200; rpm
